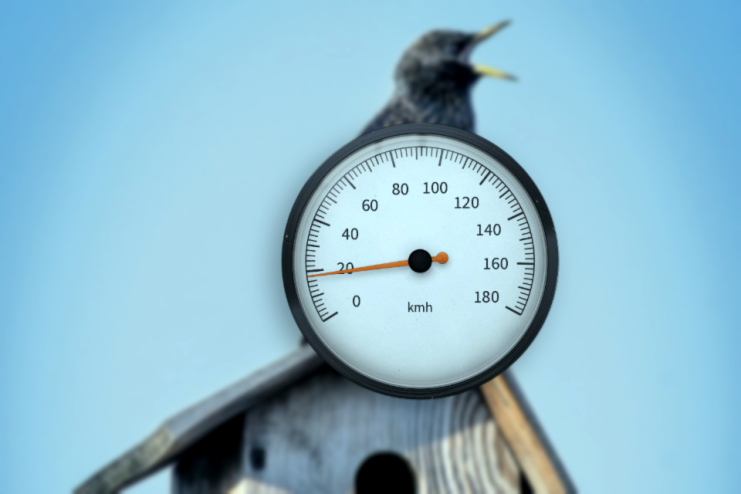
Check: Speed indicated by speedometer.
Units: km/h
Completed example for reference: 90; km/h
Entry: 18; km/h
